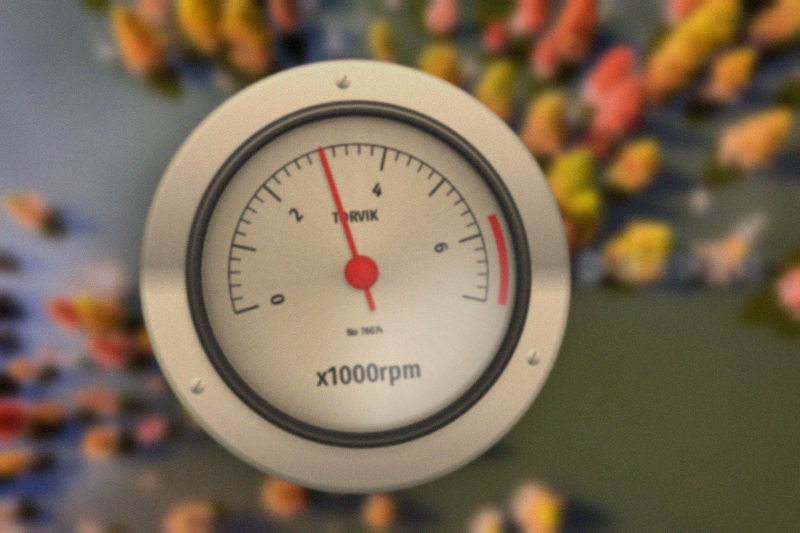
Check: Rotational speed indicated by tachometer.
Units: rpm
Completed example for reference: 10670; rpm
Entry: 3000; rpm
